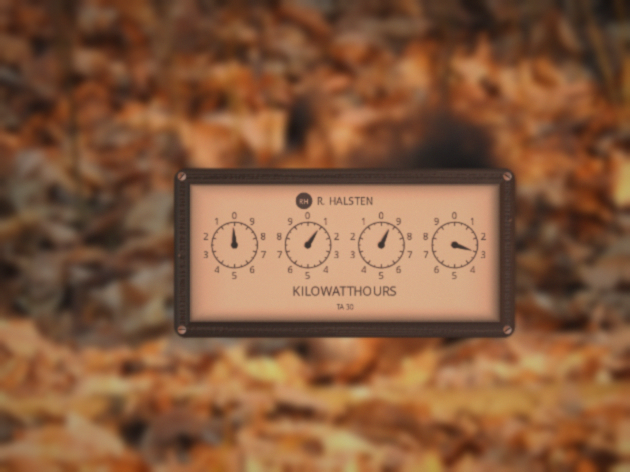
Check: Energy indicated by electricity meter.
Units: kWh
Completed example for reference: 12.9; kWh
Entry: 93; kWh
